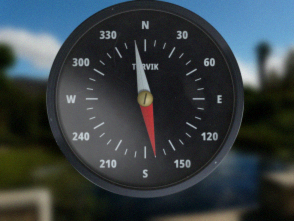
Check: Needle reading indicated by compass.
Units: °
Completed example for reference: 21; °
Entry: 170; °
